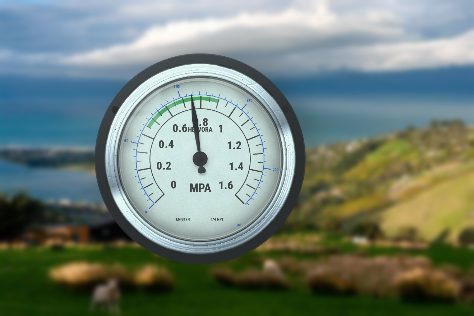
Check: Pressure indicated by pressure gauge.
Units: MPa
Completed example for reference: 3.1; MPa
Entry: 0.75; MPa
